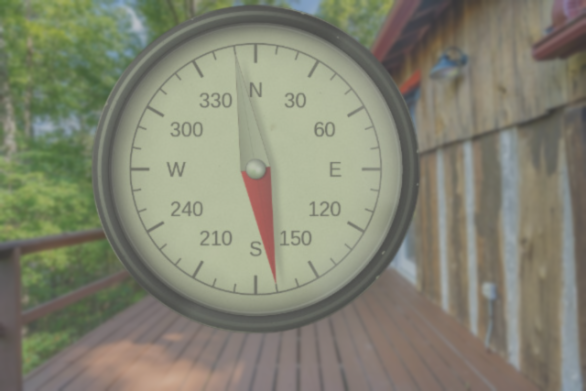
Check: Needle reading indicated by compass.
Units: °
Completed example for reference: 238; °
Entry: 170; °
